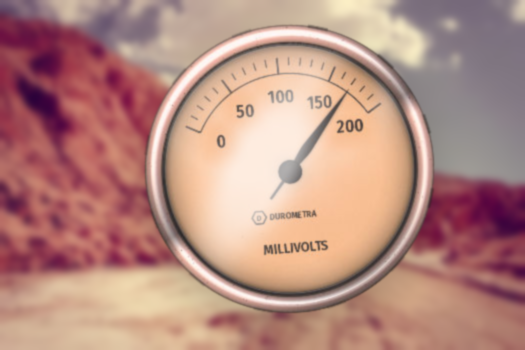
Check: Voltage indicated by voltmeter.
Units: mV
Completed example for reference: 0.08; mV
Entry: 170; mV
